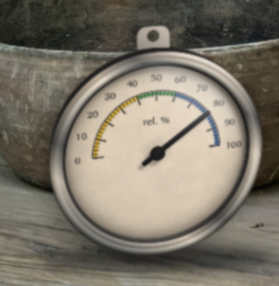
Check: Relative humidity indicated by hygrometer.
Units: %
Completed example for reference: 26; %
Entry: 80; %
